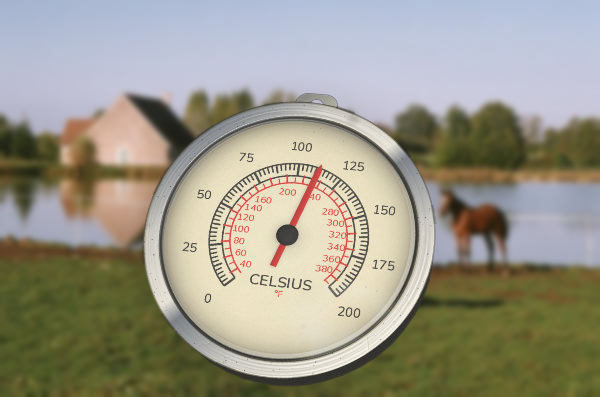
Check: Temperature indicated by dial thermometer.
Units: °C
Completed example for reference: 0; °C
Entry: 112.5; °C
